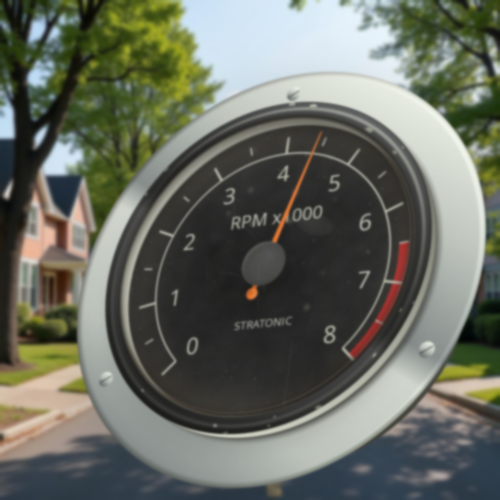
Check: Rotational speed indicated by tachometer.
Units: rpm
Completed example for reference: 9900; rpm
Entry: 4500; rpm
